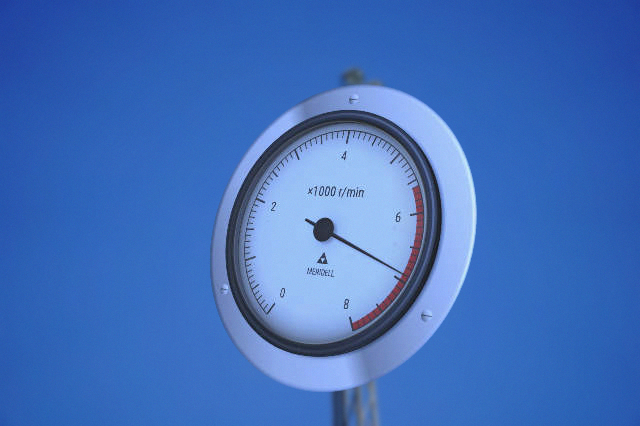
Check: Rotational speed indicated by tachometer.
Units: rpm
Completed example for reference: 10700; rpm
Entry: 6900; rpm
